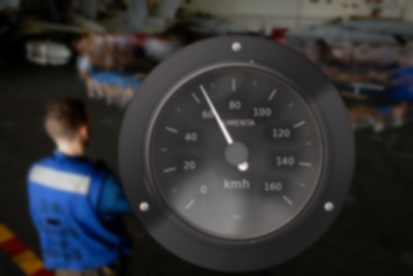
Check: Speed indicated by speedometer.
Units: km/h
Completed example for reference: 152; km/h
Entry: 65; km/h
